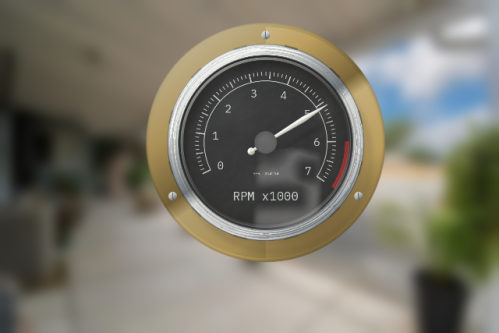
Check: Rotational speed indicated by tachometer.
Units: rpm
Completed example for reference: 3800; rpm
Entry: 5100; rpm
